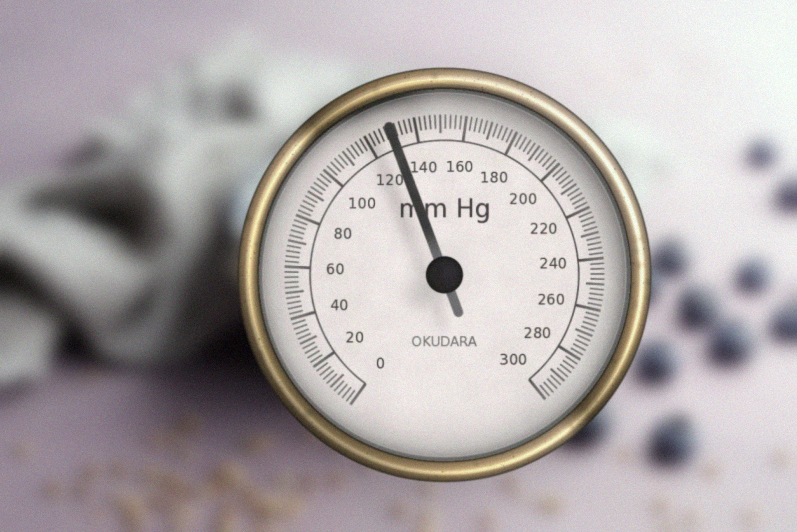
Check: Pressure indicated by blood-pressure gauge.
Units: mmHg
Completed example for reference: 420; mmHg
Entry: 130; mmHg
